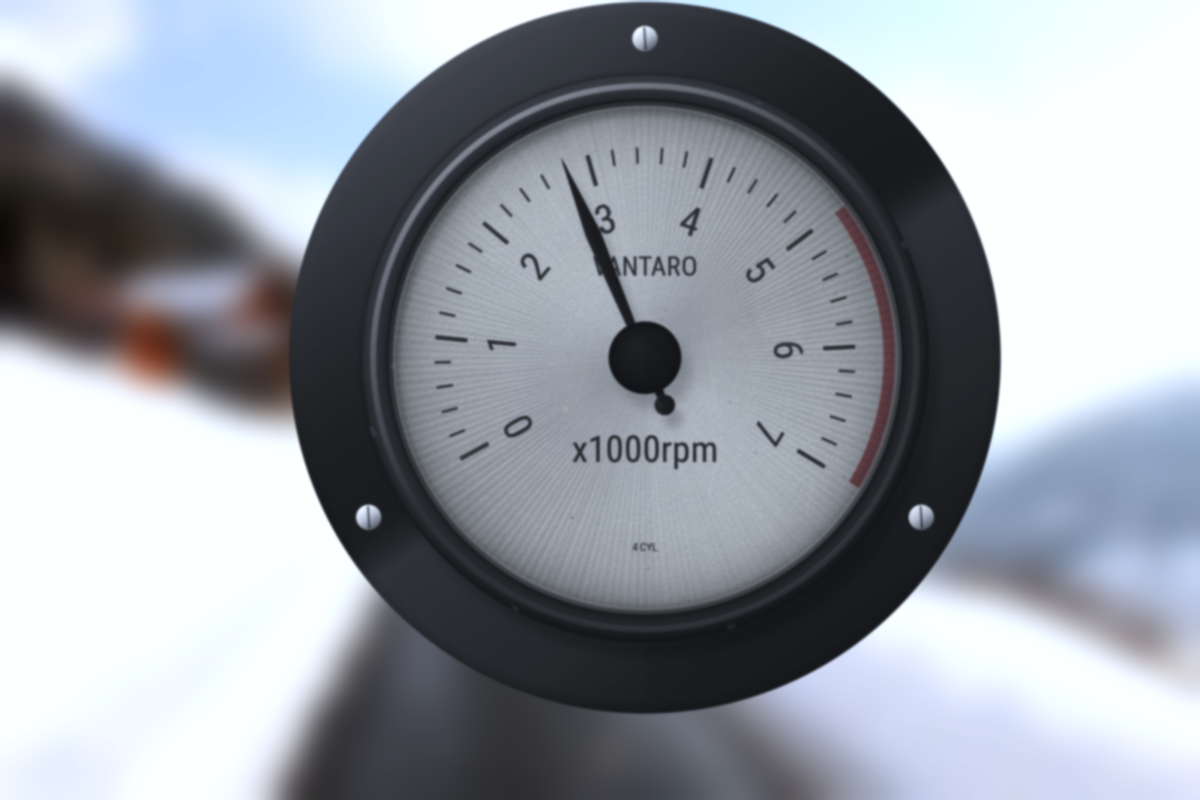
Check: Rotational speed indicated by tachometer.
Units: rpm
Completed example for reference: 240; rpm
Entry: 2800; rpm
